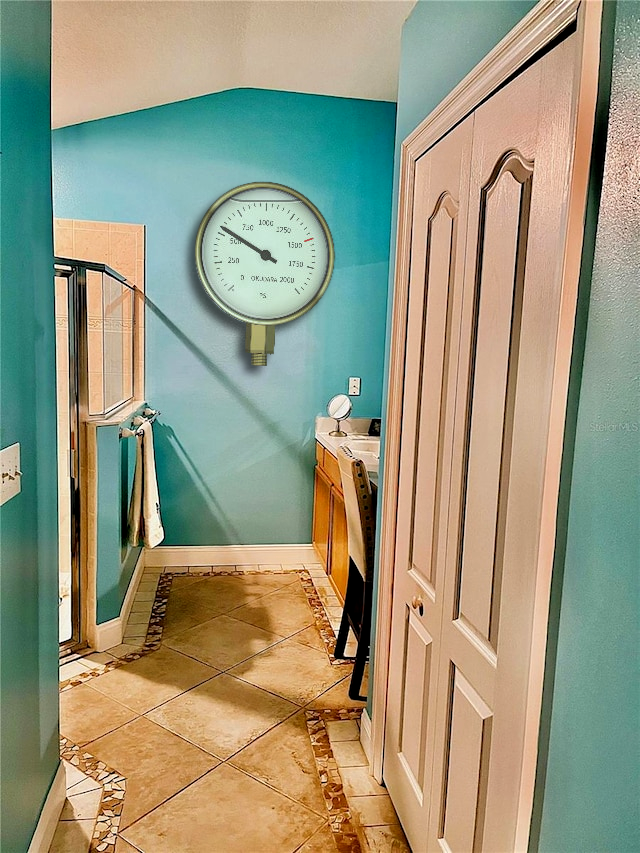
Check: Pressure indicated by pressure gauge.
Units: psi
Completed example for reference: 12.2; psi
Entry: 550; psi
